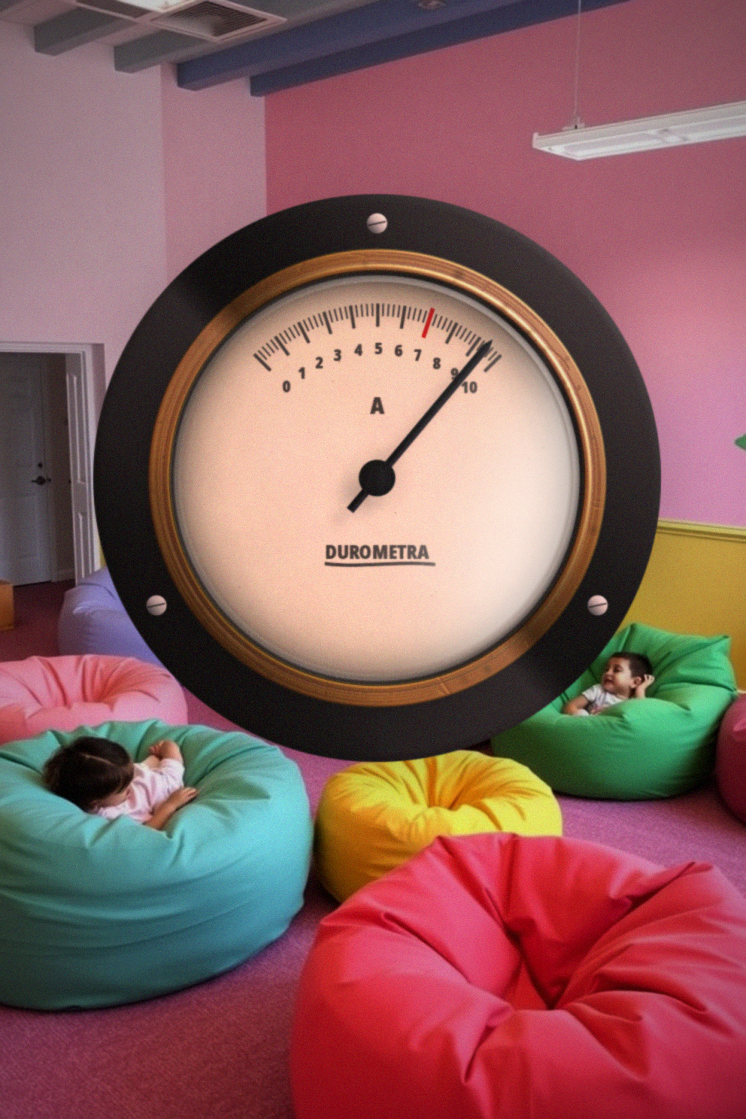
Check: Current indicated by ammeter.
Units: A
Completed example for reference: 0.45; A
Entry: 9.4; A
